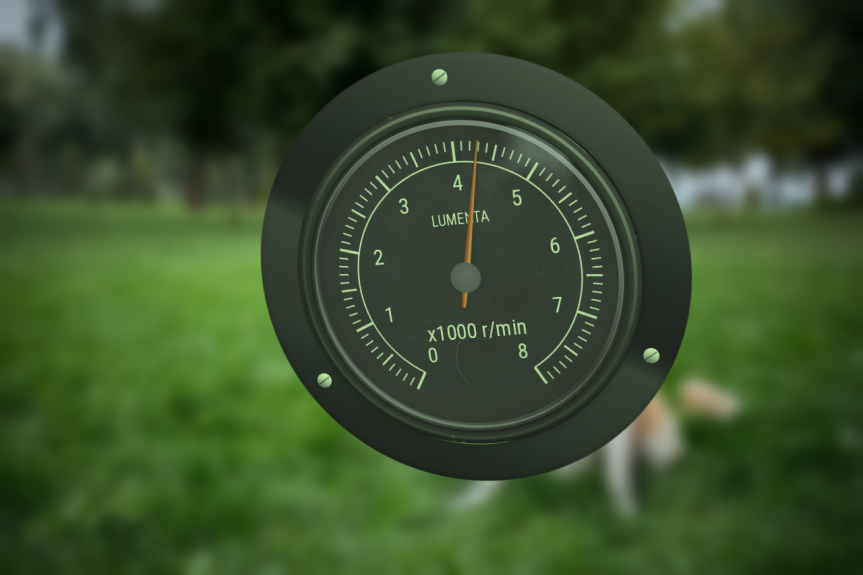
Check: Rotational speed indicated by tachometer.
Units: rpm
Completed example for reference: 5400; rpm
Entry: 4300; rpm
